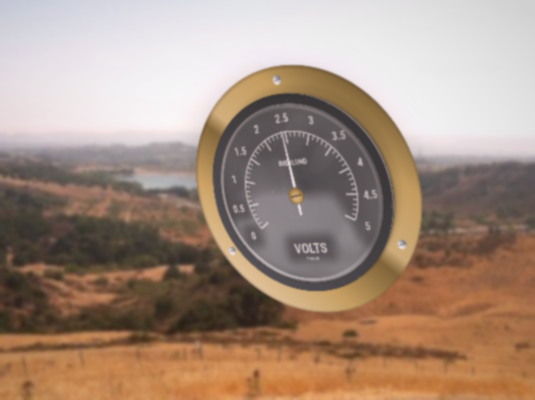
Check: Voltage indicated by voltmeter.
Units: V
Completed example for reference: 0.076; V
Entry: 2.5; V
